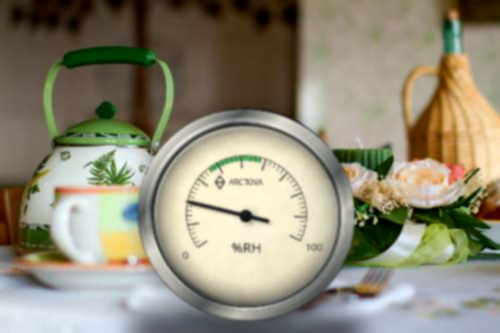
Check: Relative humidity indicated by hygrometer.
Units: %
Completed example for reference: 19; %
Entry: 20; %
